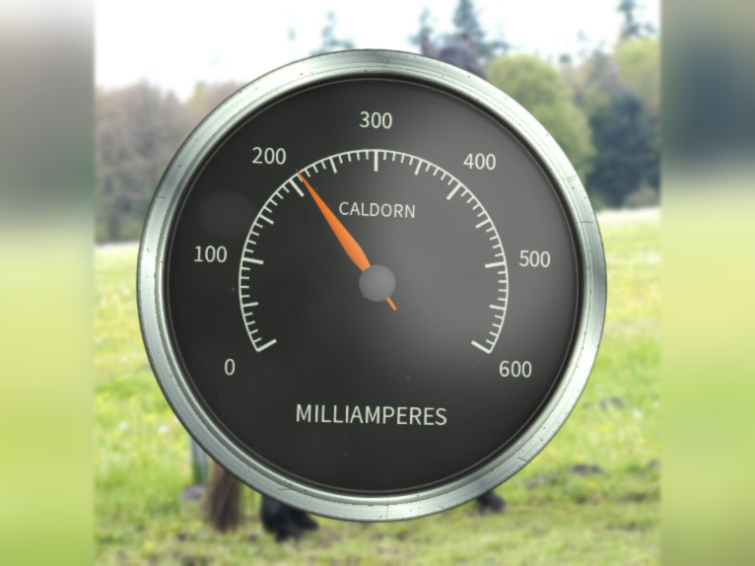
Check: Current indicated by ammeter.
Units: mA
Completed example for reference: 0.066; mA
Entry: 210; mA
